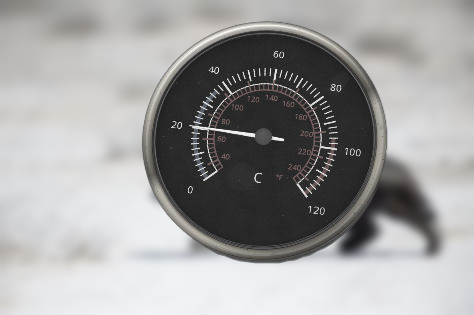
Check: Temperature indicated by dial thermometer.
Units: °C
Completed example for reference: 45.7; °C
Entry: 20; °C
